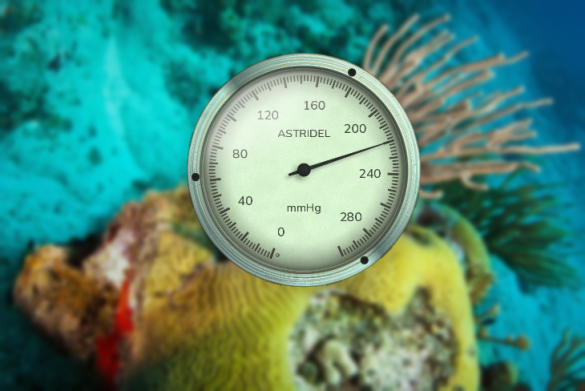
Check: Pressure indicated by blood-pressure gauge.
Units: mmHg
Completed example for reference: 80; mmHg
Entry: 220; mmHg
